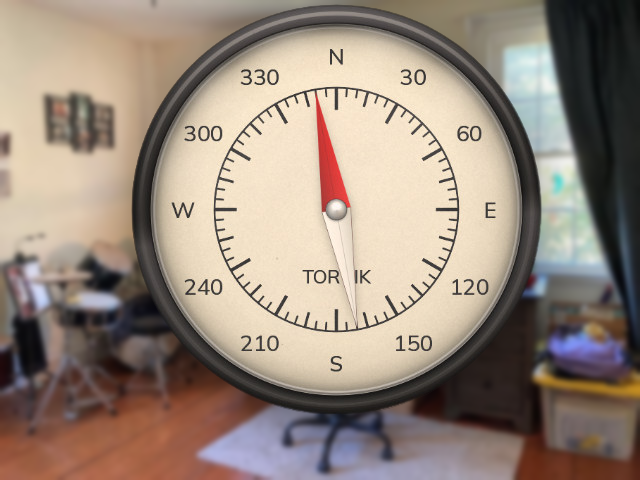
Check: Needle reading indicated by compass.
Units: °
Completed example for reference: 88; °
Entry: 350; °
